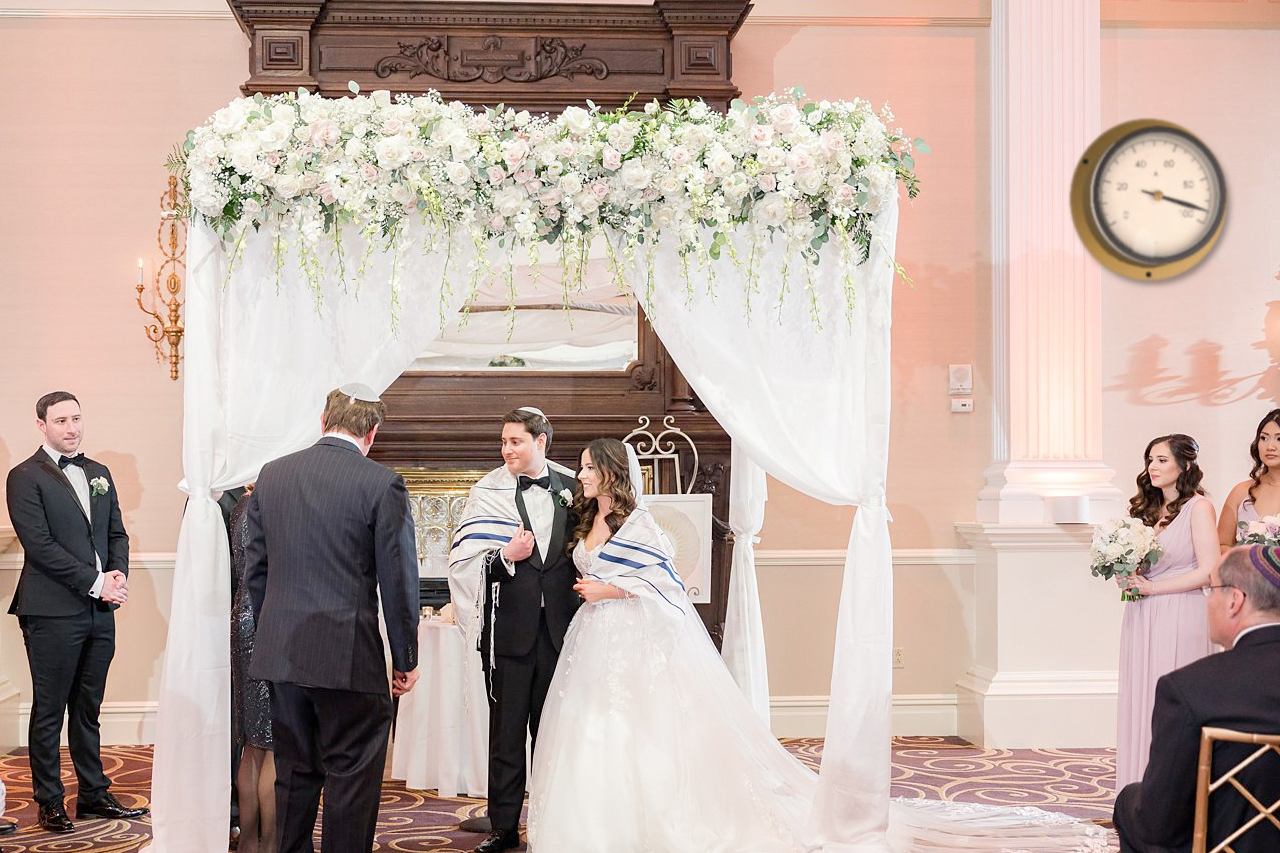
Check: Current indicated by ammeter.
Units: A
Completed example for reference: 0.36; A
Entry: 95; A
